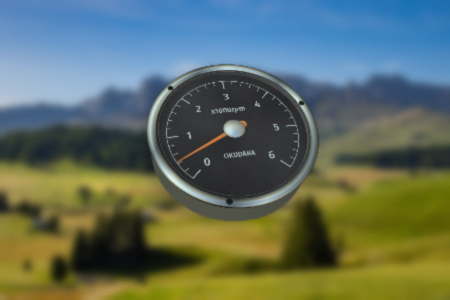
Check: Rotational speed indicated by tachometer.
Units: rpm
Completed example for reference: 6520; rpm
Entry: 400; rpm
